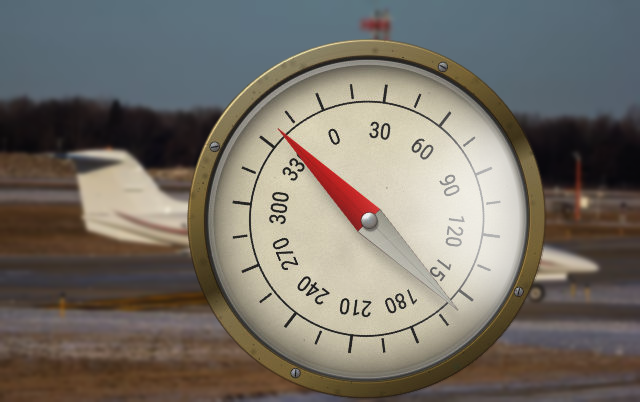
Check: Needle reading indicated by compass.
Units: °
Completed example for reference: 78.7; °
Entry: 337.5; °
